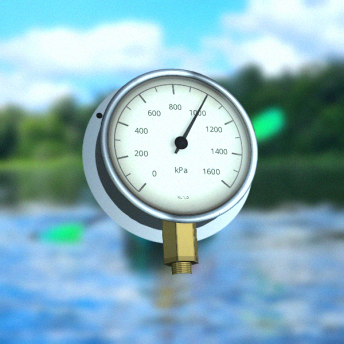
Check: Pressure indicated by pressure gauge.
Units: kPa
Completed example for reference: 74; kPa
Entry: 1000; kPa
